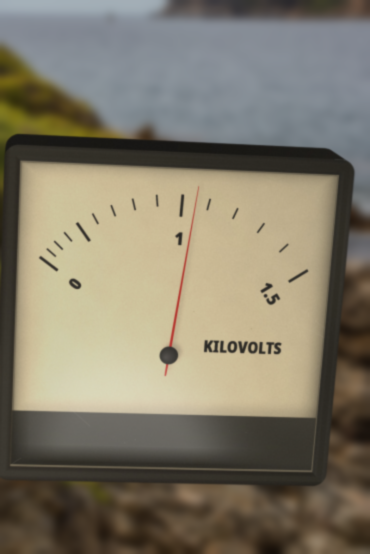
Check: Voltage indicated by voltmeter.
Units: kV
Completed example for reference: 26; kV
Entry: 1.05; kV
